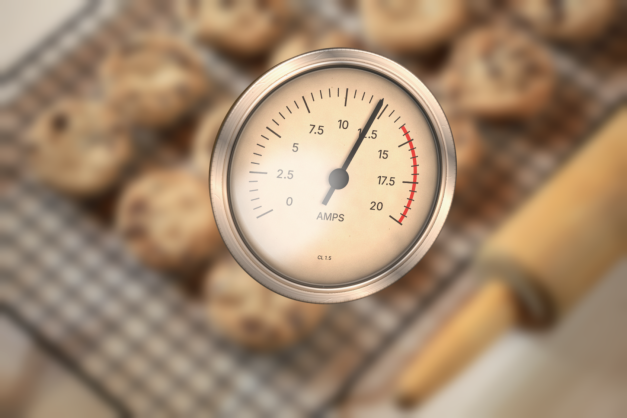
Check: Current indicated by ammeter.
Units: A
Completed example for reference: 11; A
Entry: 12; A
